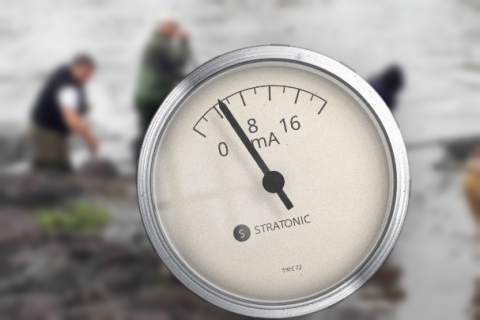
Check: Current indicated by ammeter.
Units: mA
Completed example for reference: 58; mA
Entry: 5; mA
